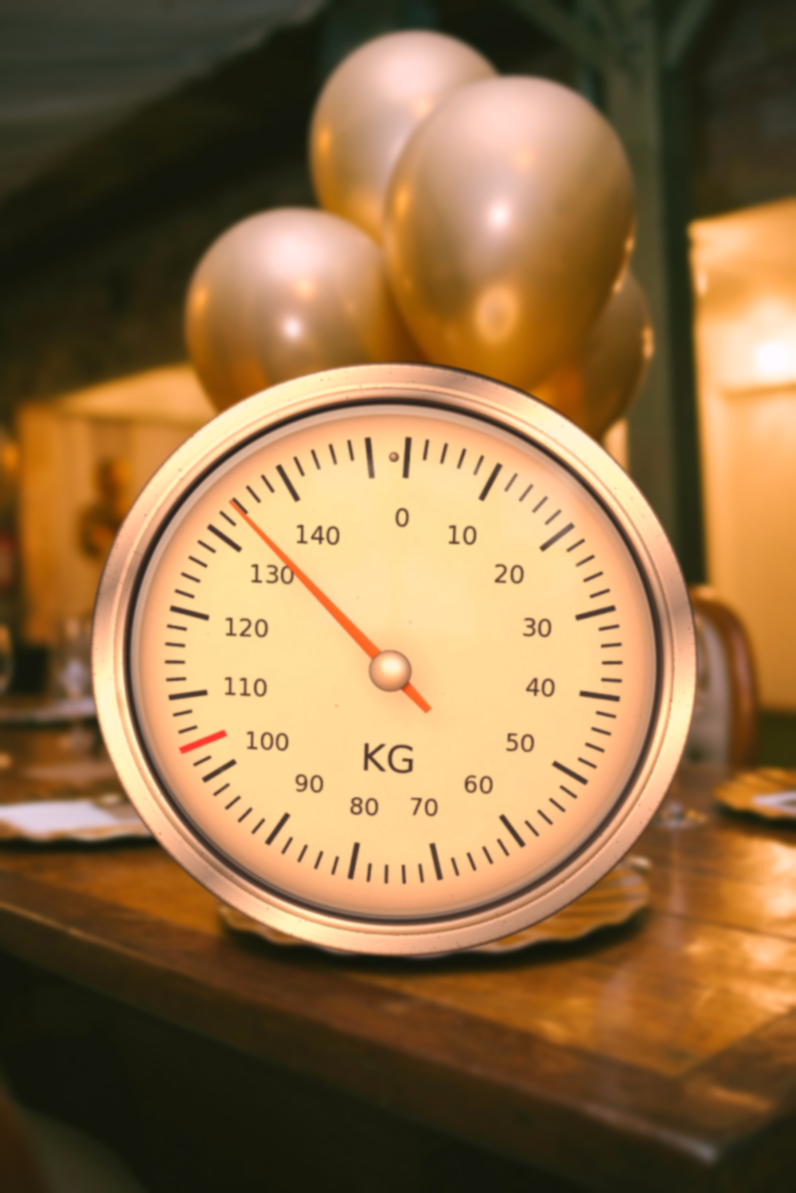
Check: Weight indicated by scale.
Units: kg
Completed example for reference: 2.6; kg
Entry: 134; kg
